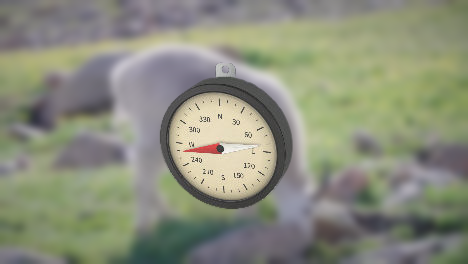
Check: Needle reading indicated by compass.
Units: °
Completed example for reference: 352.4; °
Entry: 260; °
